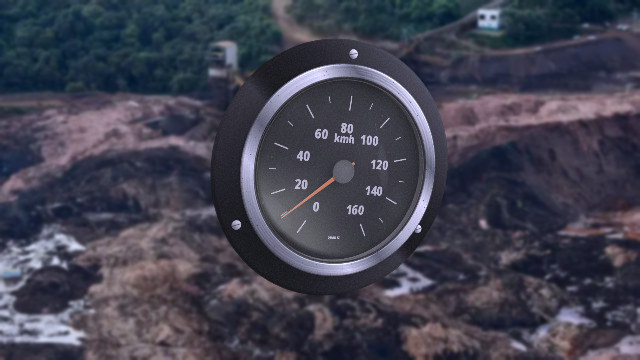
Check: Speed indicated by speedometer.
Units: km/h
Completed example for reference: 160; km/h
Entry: 10; km/h
